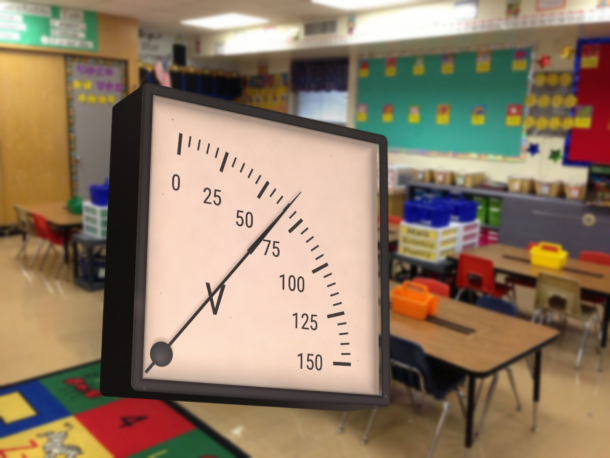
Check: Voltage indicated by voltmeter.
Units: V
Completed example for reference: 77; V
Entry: 65; V
